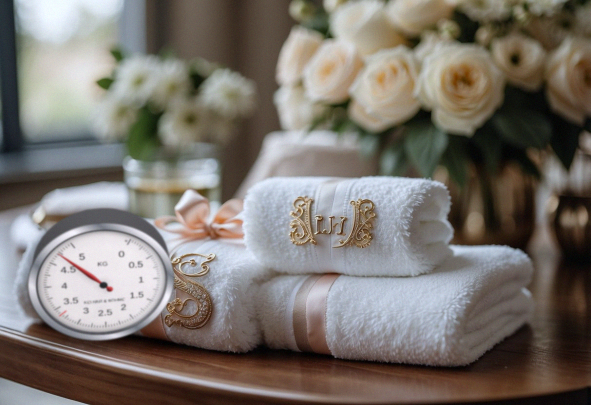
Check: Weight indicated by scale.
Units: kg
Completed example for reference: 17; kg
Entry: 4.75; kg
